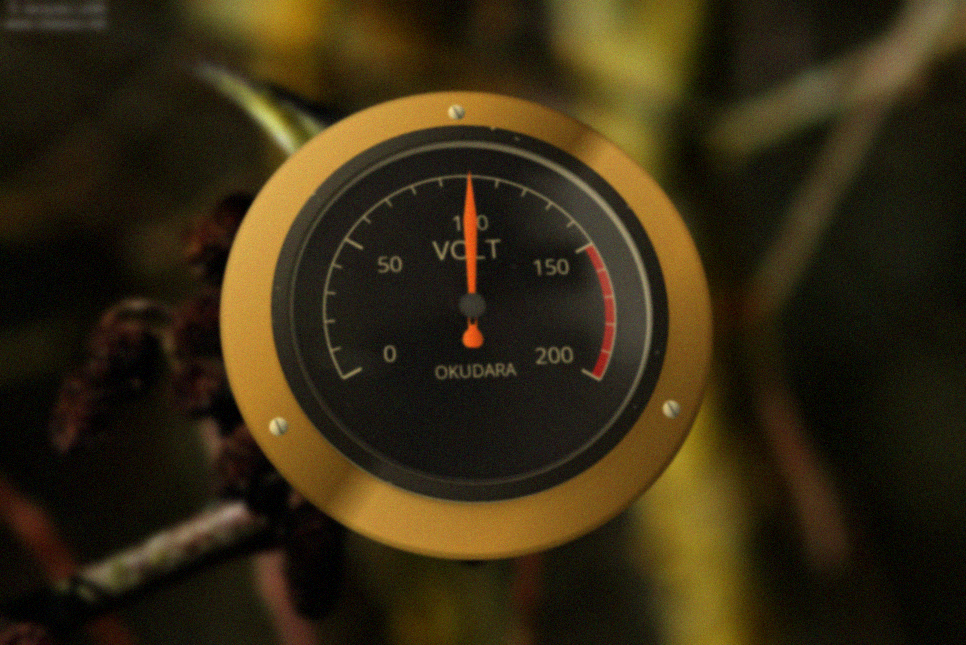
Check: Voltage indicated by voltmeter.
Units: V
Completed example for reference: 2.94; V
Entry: 100; V
